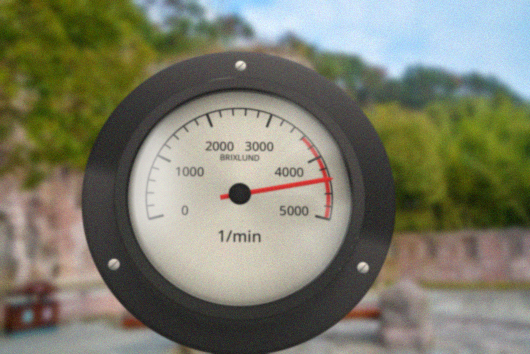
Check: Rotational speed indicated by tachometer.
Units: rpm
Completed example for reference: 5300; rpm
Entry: 4400; rpm
